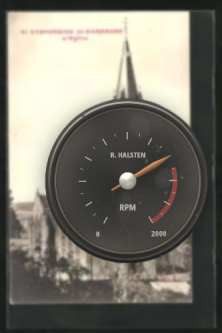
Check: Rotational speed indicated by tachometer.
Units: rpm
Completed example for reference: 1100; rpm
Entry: 1400; rpm
